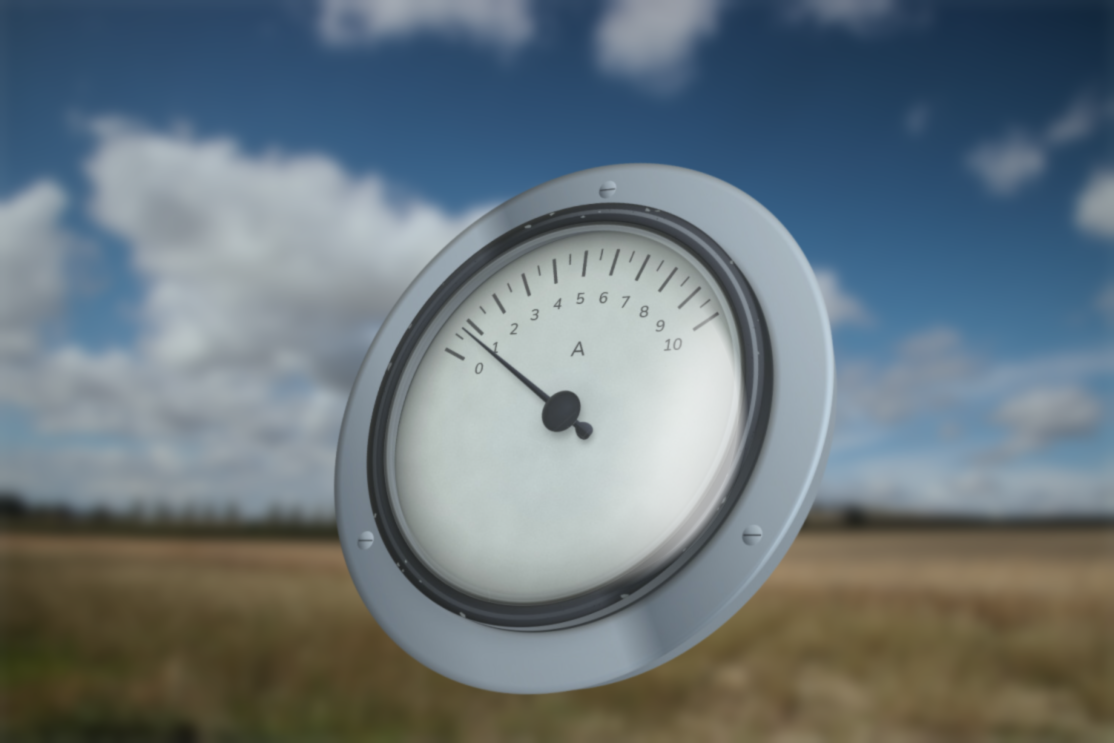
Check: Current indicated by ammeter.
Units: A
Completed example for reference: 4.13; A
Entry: 0.75; A
